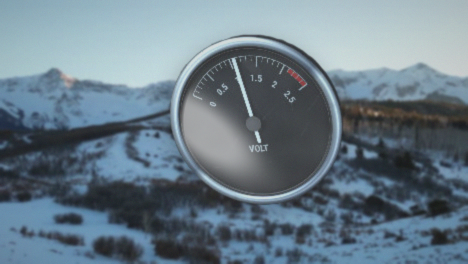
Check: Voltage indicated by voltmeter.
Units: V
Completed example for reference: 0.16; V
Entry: 1.1; V
